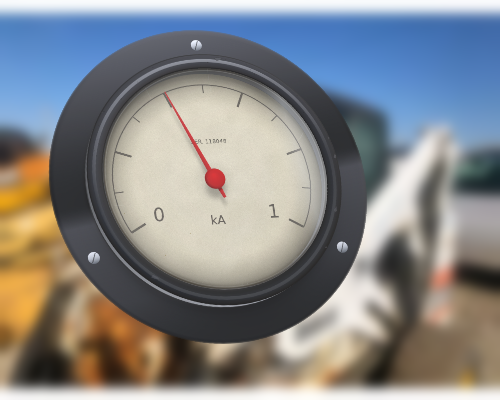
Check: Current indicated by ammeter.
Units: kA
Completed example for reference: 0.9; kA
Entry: 0.4; kA
